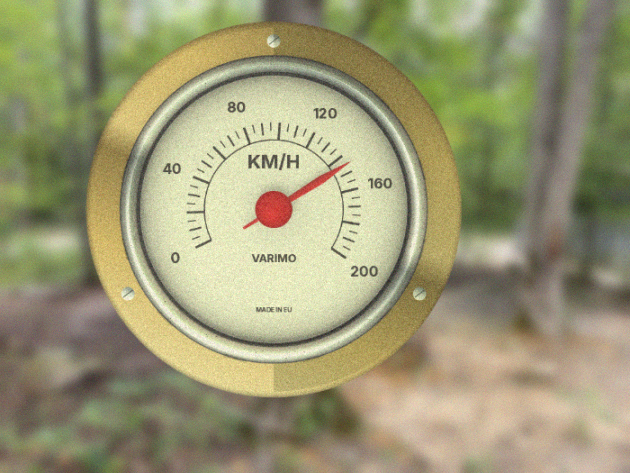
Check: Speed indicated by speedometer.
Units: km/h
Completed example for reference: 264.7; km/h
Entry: 145; km/h
